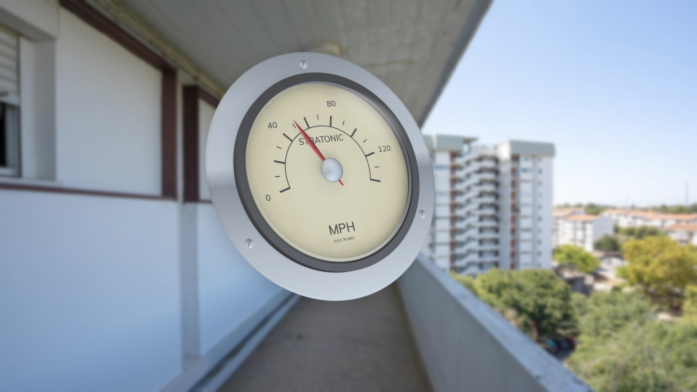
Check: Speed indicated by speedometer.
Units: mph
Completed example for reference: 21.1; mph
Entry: 50; mph
